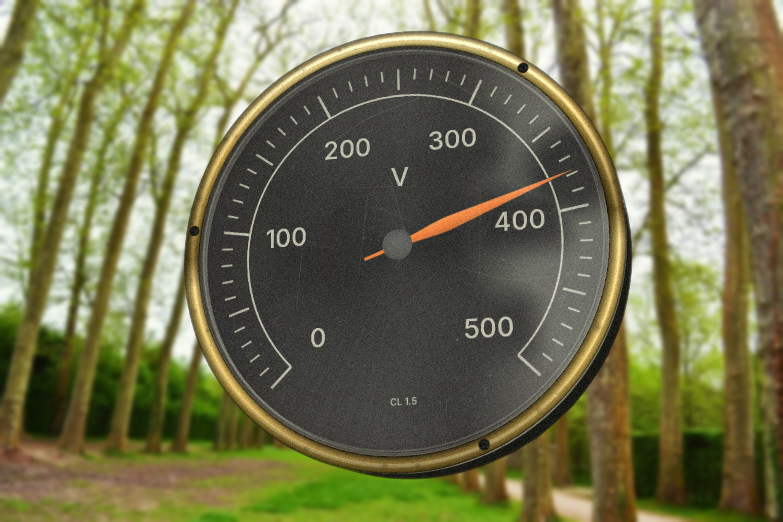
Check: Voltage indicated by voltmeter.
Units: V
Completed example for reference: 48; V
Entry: 380; V
